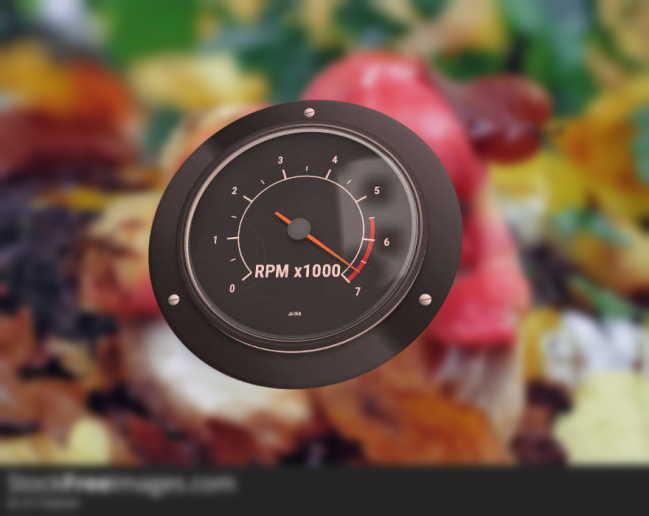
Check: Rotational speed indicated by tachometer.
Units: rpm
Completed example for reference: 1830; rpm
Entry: 6750; rpm
